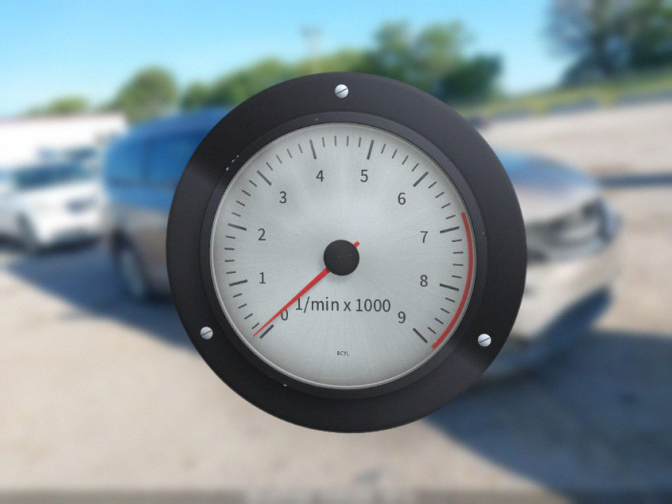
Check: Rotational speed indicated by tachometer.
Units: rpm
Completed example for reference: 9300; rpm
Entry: 100; rpm
